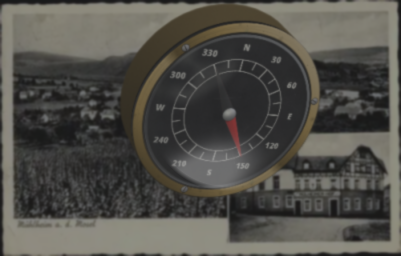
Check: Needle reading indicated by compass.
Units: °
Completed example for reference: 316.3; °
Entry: 150; °
